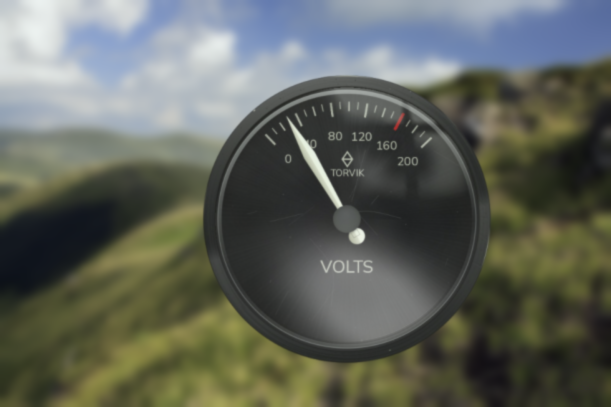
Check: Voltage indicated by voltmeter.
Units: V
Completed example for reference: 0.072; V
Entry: 30; V
